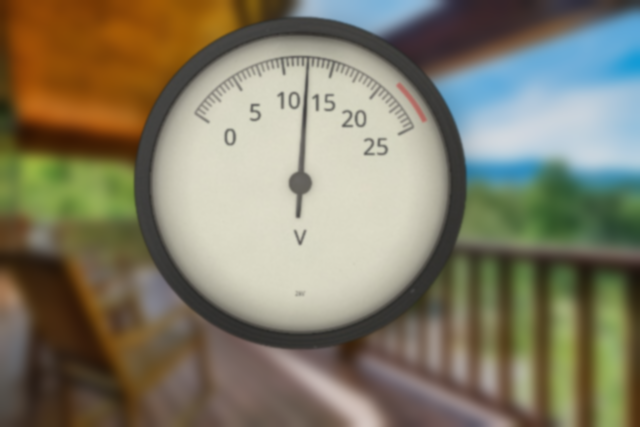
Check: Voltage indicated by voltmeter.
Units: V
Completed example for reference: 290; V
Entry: 12.5; V
